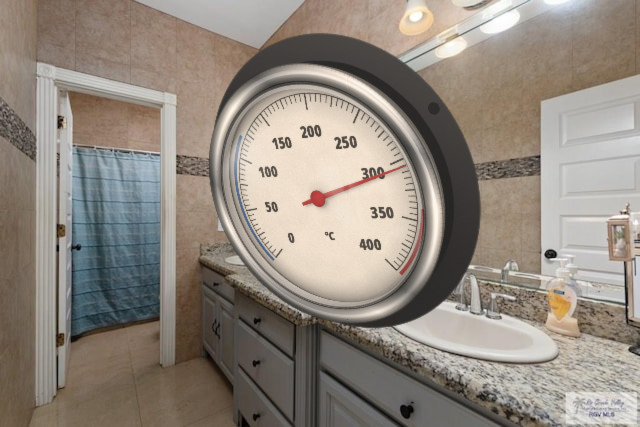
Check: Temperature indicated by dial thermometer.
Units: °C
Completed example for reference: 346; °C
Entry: 305; °C
